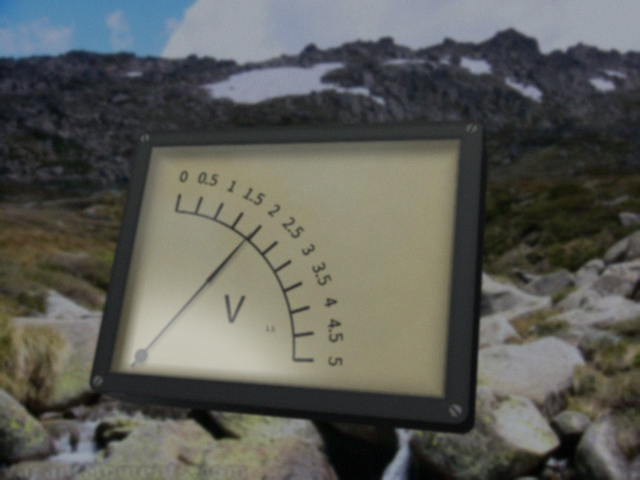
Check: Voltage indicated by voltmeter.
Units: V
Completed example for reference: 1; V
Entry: 2; V
